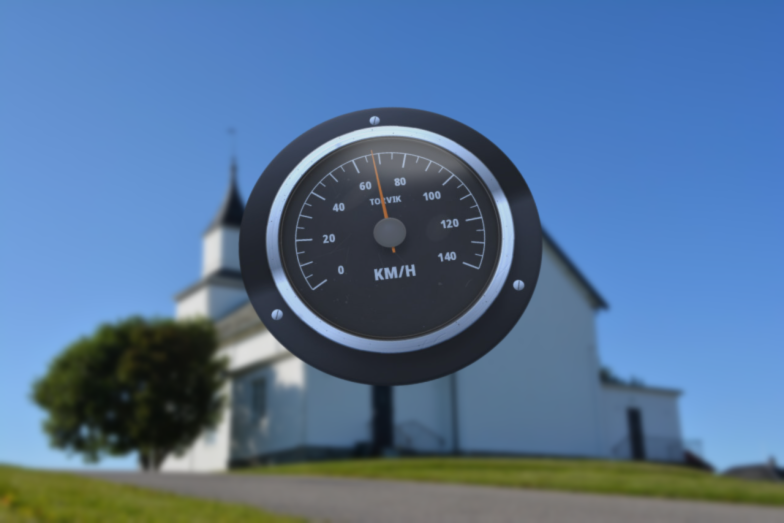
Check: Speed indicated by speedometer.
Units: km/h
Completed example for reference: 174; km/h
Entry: 67.5; km/h
